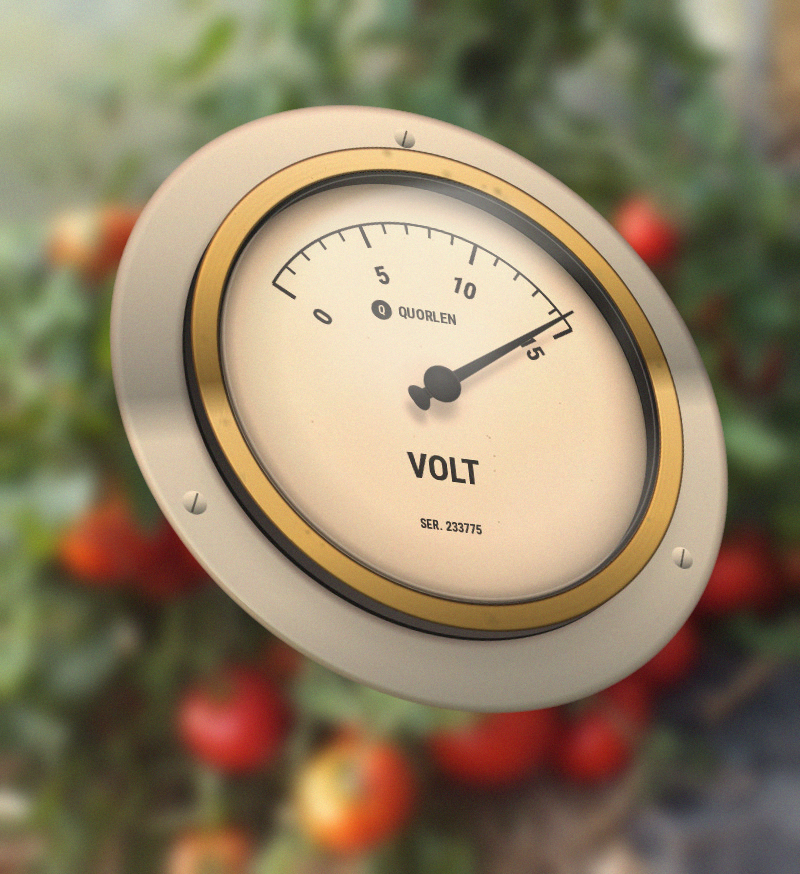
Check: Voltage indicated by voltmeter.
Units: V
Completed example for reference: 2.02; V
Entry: 14.5; V
